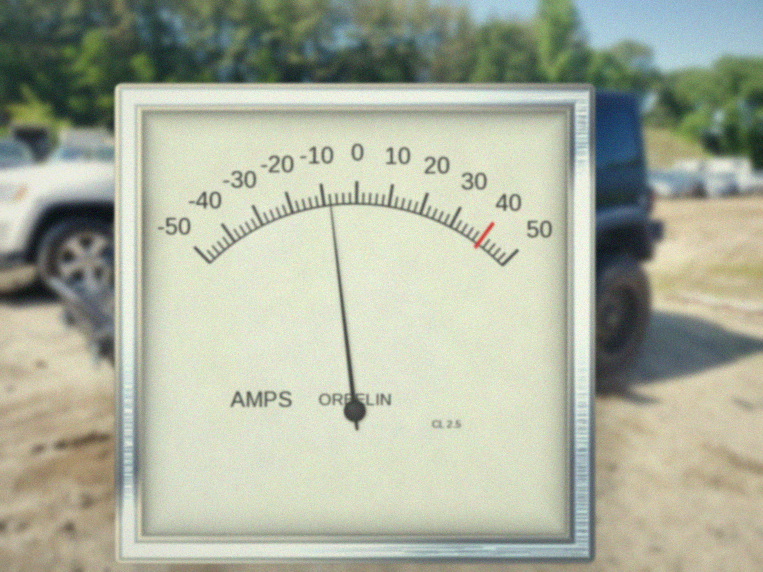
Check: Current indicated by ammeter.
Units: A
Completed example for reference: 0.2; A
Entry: -8; A
